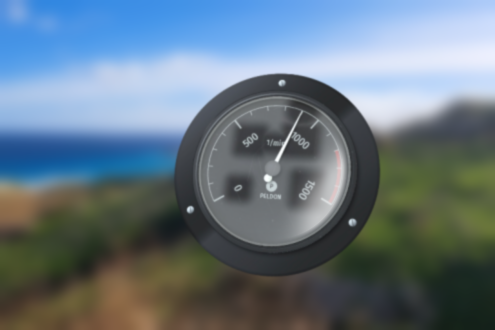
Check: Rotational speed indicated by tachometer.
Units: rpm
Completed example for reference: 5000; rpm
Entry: 900; rpm
